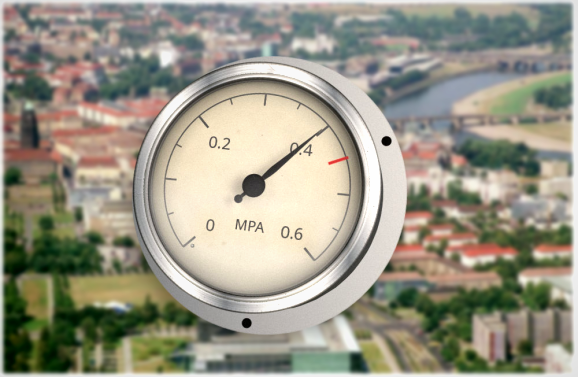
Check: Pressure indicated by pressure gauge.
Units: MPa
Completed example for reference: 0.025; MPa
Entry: 0.4; MPa
